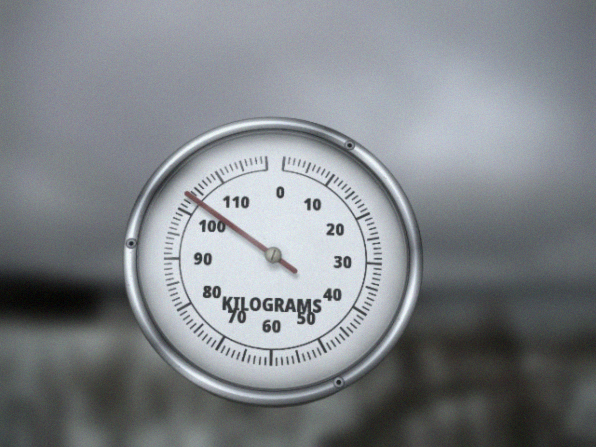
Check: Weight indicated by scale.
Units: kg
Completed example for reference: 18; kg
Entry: 103; kg
